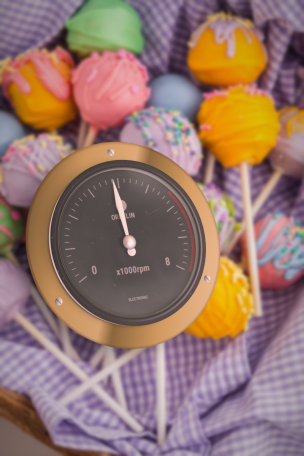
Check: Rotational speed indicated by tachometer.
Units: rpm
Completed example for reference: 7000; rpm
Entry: 3800; rpm
